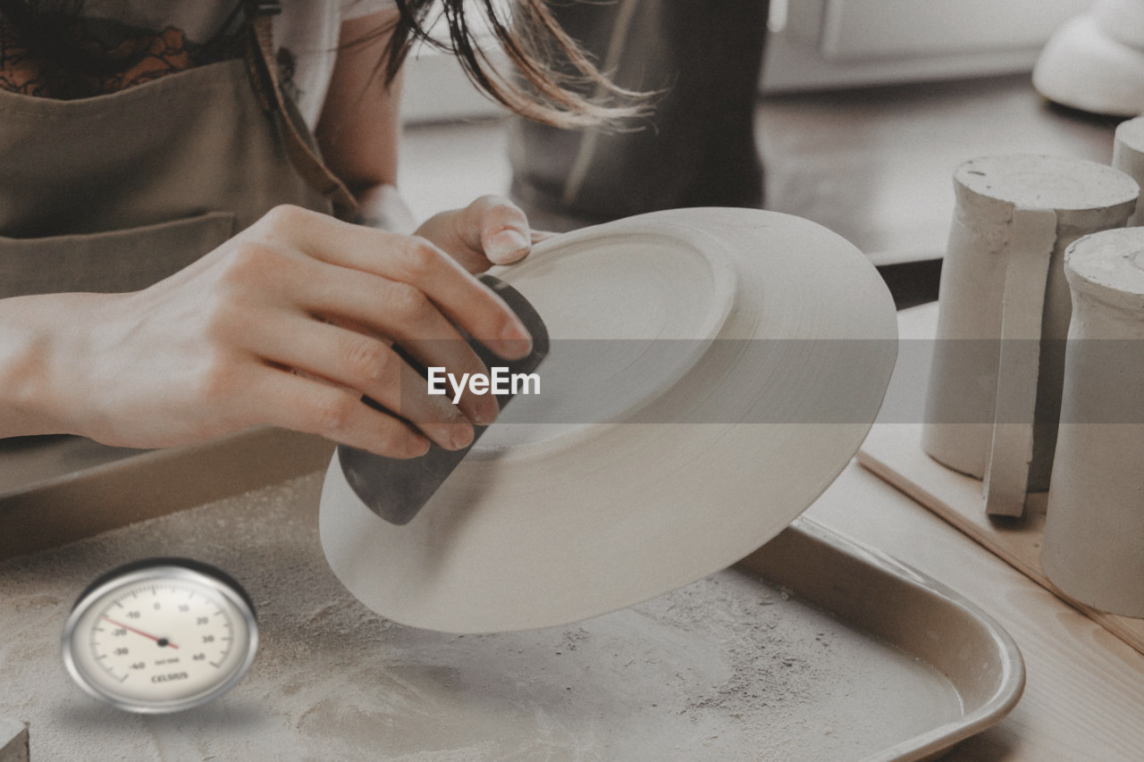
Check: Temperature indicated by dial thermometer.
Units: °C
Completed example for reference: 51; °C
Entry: -15; °C
